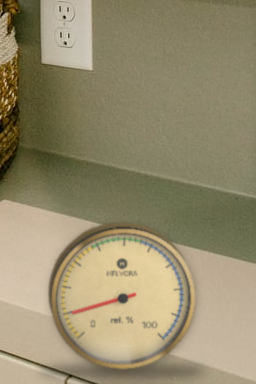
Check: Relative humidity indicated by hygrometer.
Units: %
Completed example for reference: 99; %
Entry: 10; %
